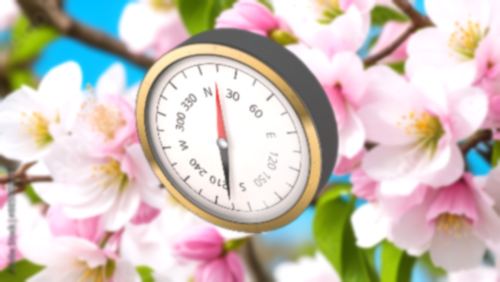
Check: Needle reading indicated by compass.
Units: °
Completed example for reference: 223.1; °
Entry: 15; °
